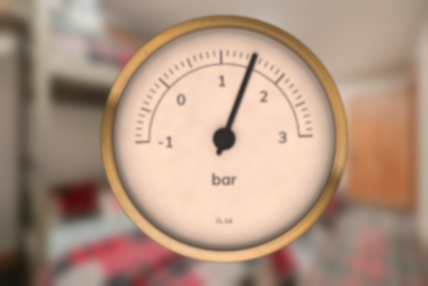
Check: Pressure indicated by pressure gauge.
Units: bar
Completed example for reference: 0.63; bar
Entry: 1.5; bar
